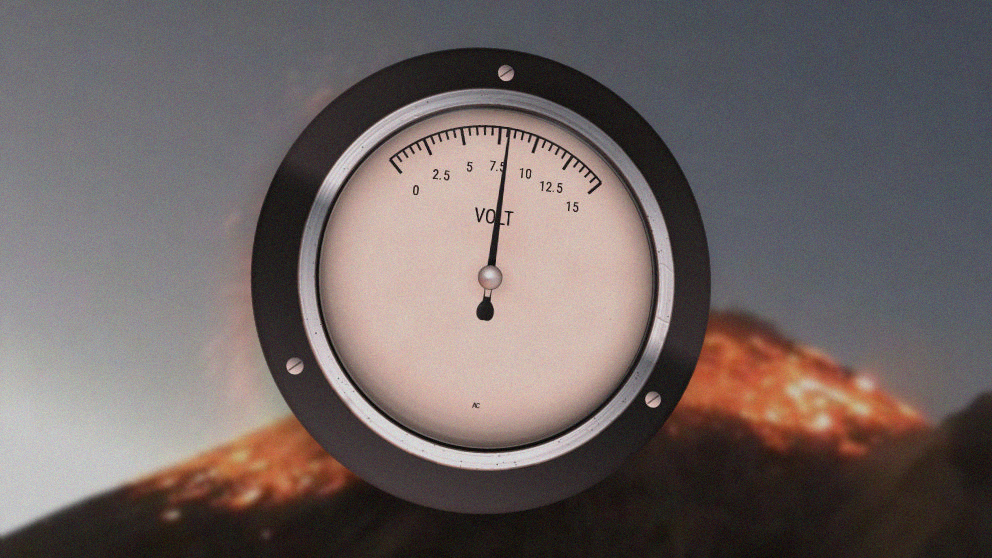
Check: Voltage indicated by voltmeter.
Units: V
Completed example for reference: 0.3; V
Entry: 8; V
